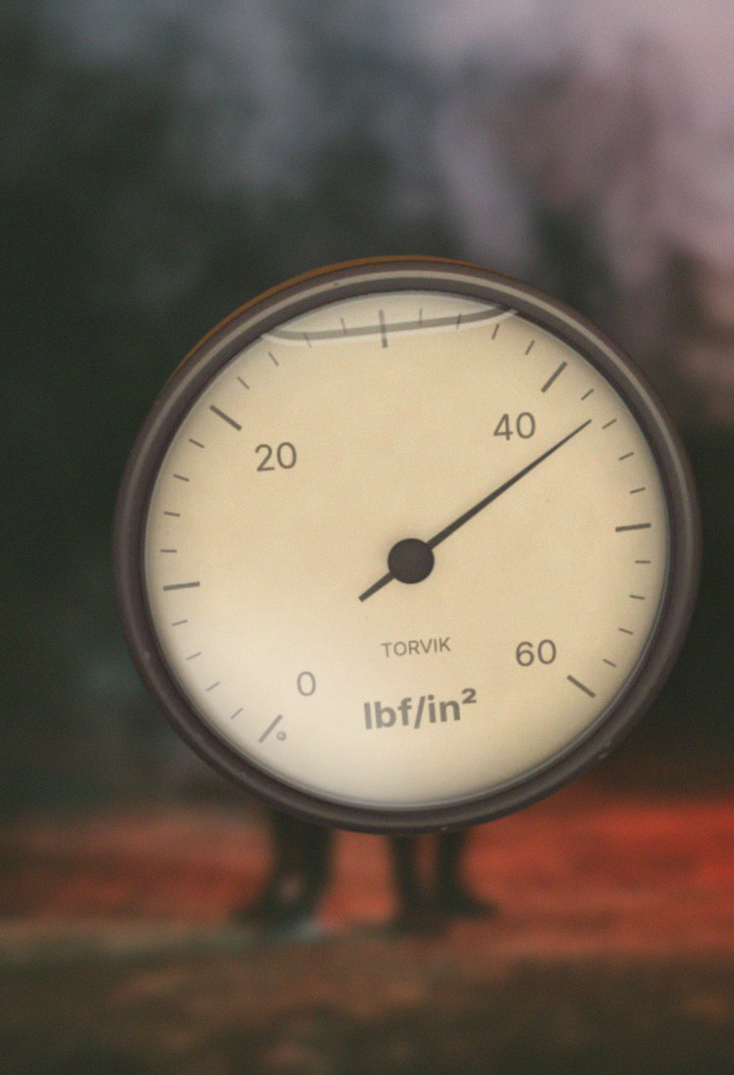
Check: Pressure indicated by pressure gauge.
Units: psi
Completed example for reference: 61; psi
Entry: 43; psi
